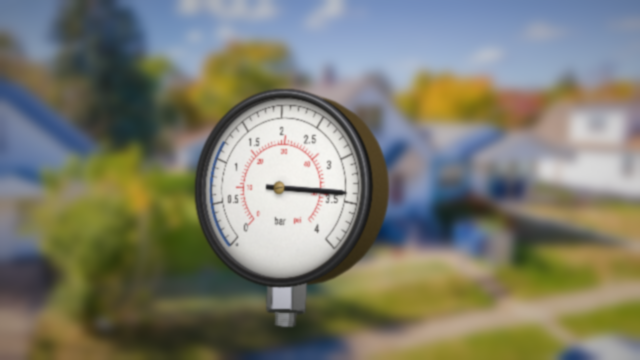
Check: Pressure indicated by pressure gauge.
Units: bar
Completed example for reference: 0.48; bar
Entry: 3.4; bar
